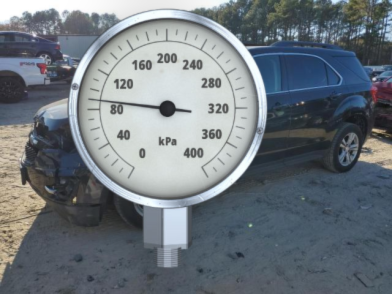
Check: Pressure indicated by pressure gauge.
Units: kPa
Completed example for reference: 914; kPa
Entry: 90; kPa
